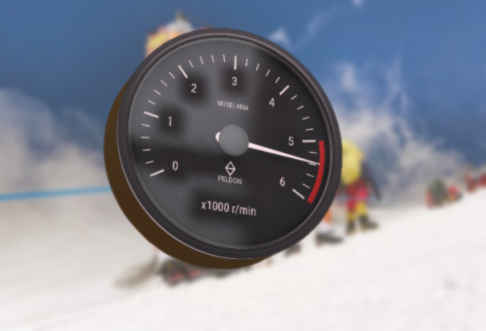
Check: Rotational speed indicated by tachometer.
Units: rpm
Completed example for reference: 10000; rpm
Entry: 5400; rpm
